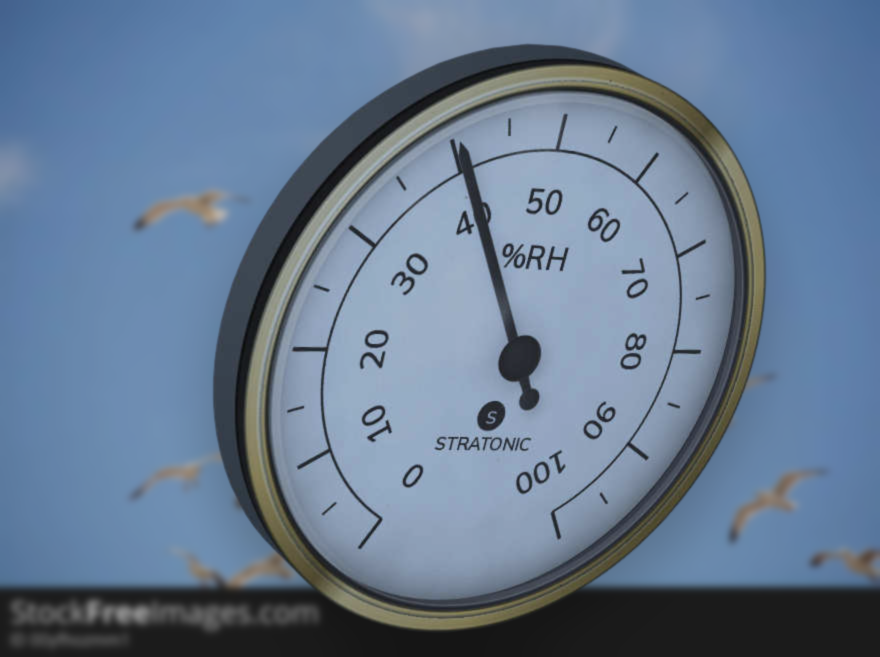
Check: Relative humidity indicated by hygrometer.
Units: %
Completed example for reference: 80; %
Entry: 40; %
